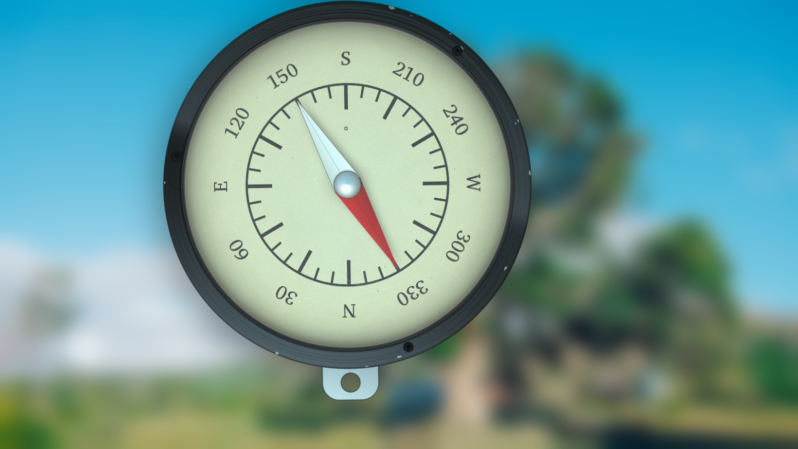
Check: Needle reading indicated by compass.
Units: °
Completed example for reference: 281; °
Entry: 330; °
